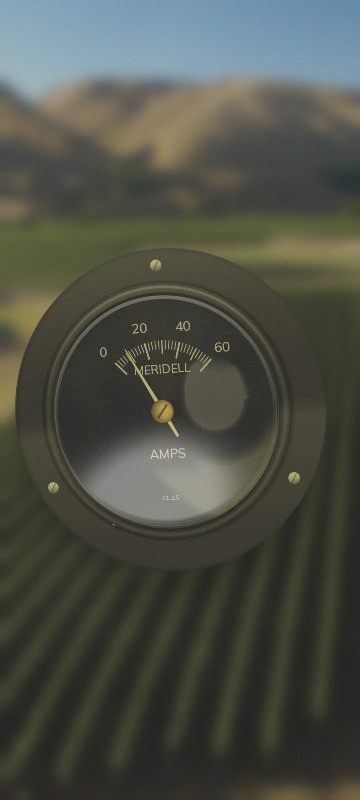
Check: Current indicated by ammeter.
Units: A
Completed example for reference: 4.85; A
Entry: 10; A
